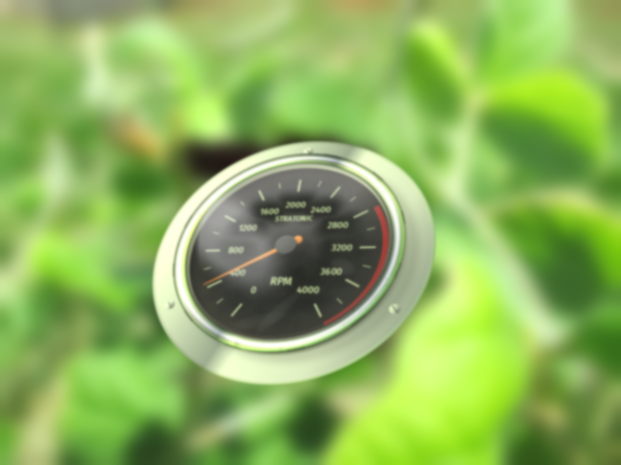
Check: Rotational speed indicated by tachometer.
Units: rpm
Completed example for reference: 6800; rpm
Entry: 400; rpm
